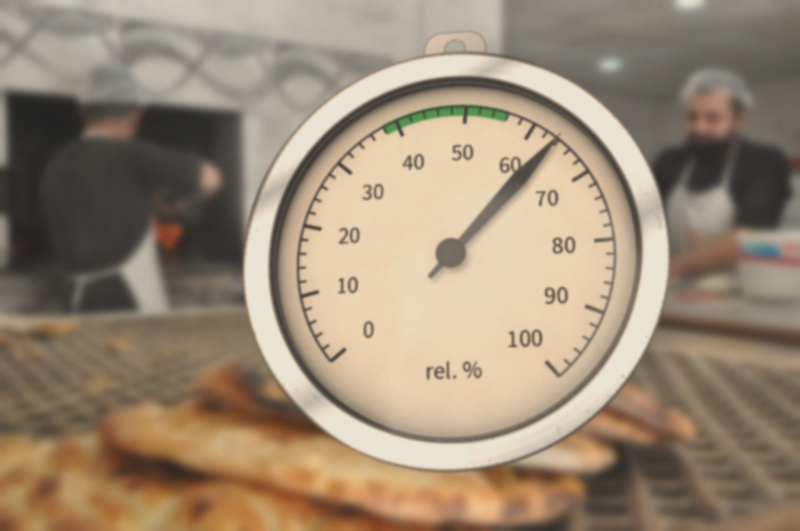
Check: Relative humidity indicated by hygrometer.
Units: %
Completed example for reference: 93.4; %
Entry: 64; %
